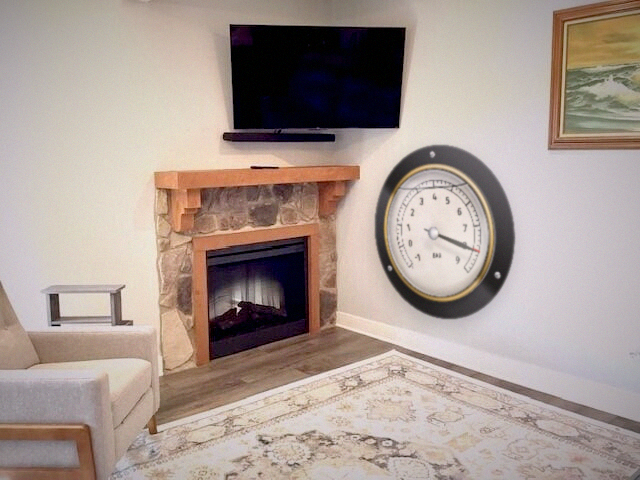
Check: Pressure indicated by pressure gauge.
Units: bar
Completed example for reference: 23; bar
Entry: 8; bar
